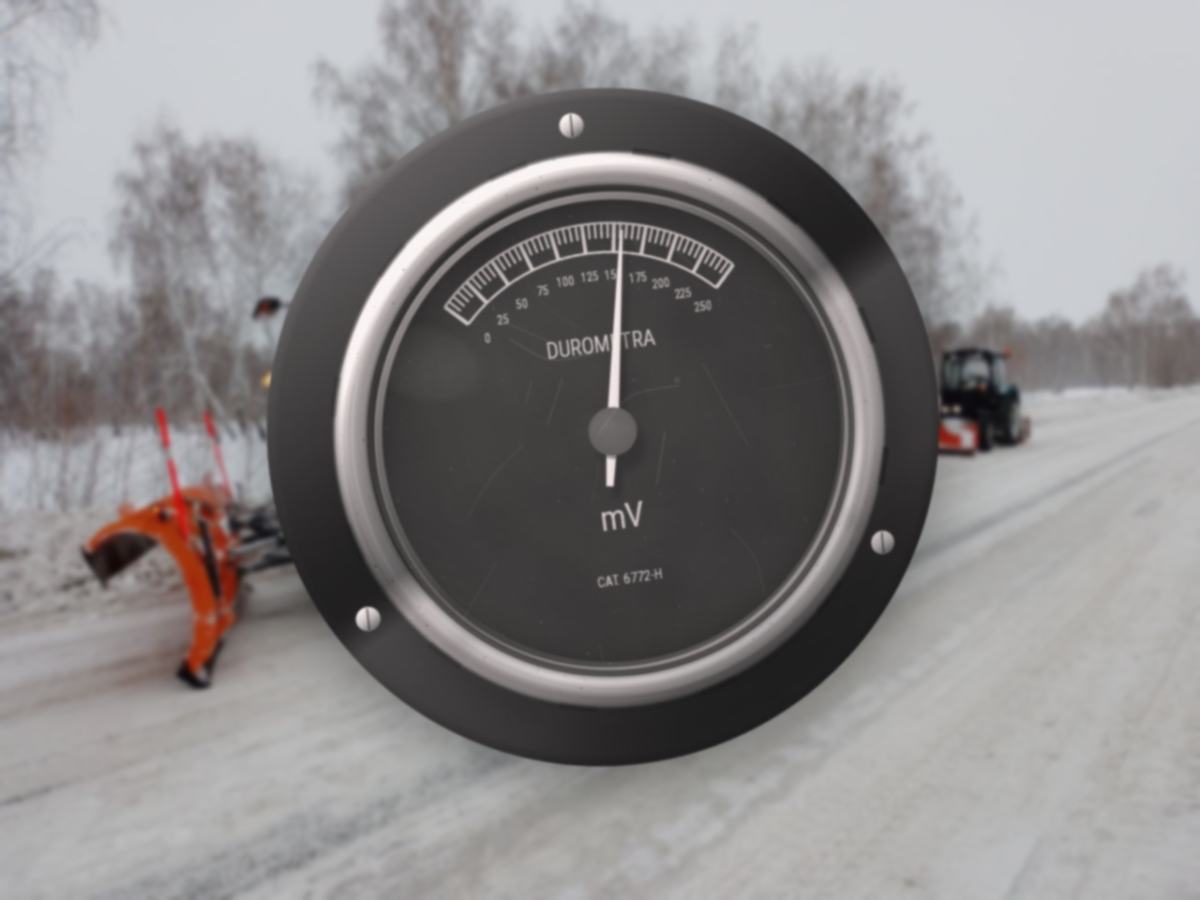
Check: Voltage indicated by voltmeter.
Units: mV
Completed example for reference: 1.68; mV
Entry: 155; mV
